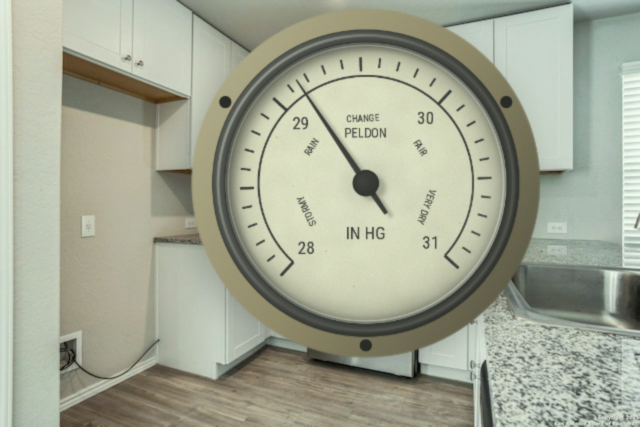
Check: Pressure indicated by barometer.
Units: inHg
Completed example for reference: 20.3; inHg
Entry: 29.15; inHg
